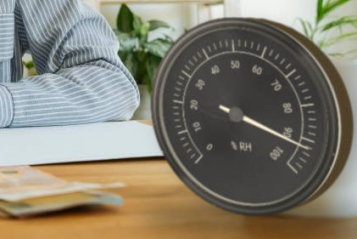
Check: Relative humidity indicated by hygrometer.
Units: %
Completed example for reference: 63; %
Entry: 92; %
